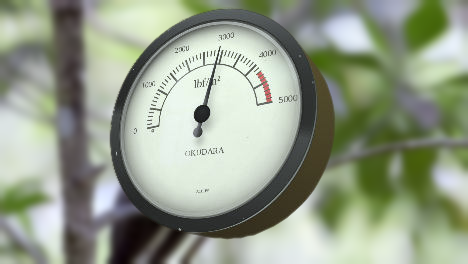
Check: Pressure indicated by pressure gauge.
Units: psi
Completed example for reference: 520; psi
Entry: 3000; psi
